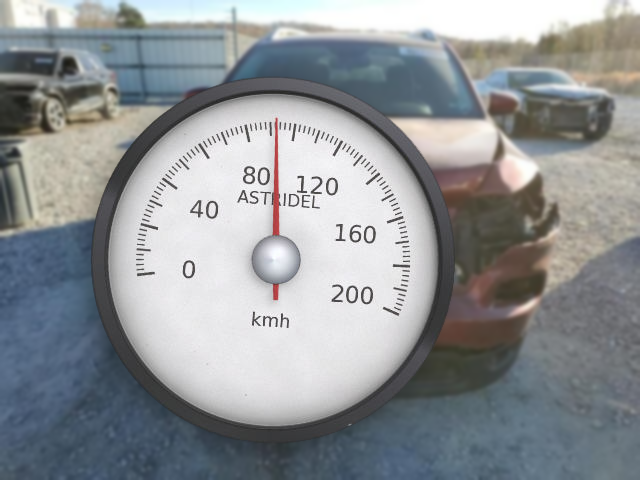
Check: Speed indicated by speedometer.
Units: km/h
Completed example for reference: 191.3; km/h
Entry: 92; km/h
